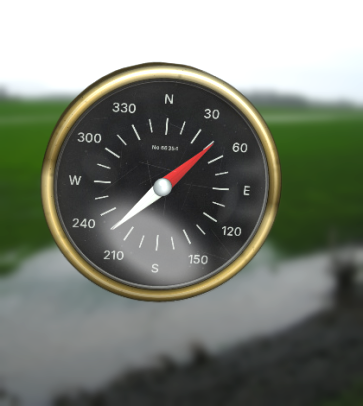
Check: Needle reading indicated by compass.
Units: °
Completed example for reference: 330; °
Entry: 45; °
